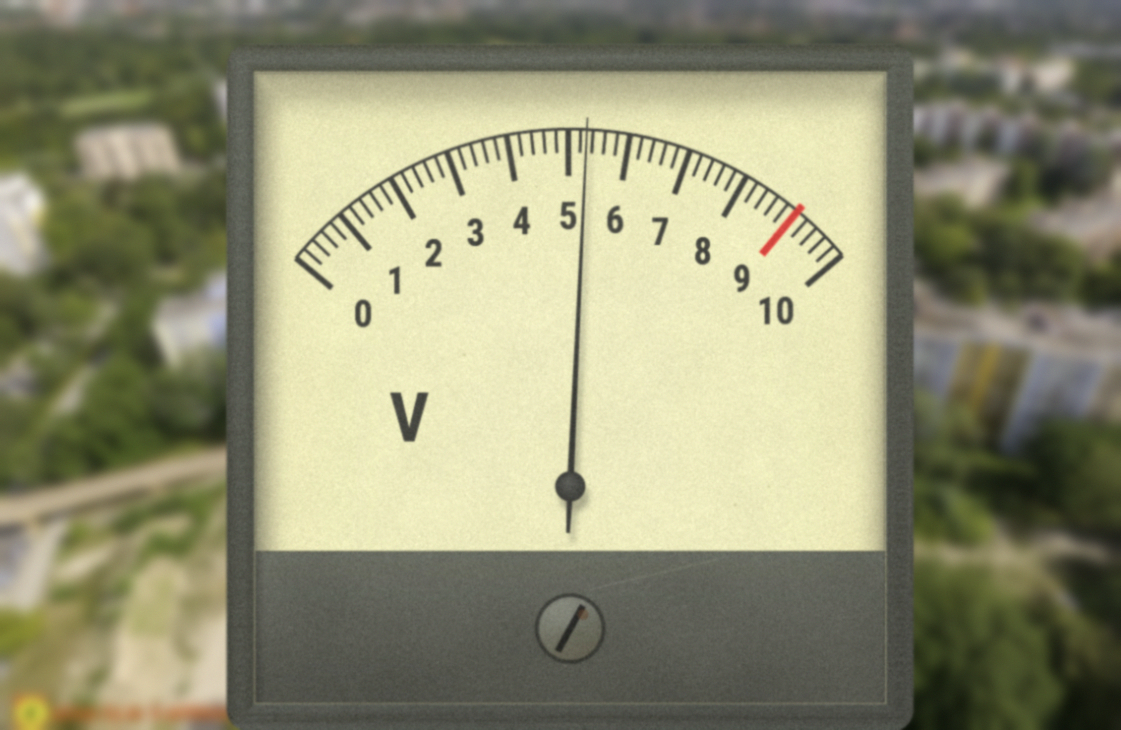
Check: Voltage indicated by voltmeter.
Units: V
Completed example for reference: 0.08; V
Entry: 5.3; V
